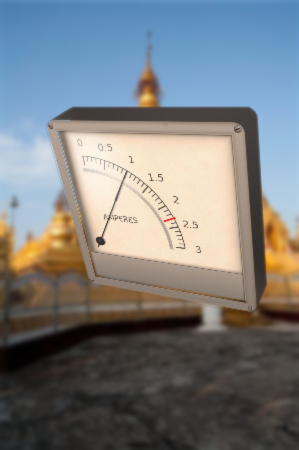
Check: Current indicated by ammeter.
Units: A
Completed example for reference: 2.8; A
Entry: 1; A
